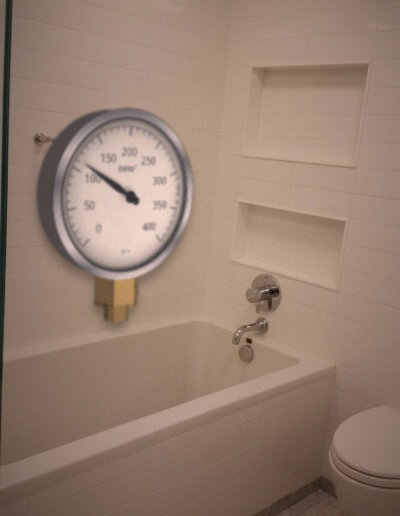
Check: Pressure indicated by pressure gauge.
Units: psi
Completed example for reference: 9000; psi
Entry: 110; psi
